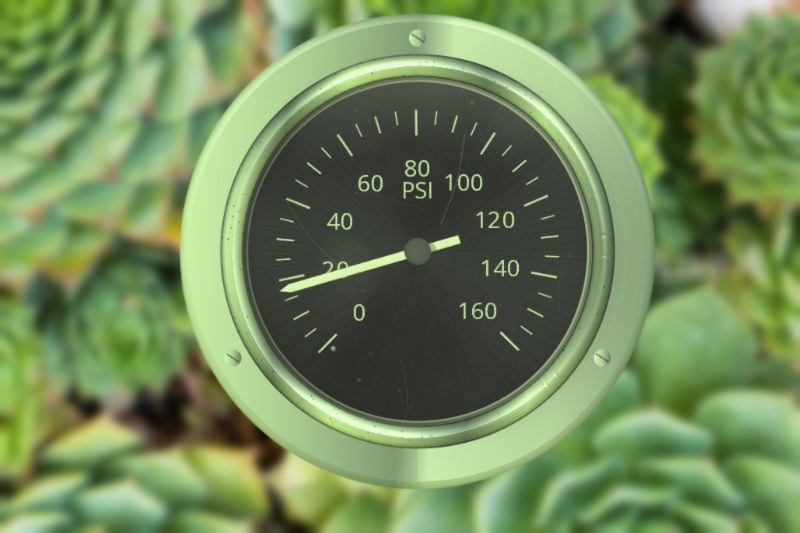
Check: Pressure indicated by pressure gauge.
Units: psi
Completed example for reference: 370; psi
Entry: 17.5; psi
